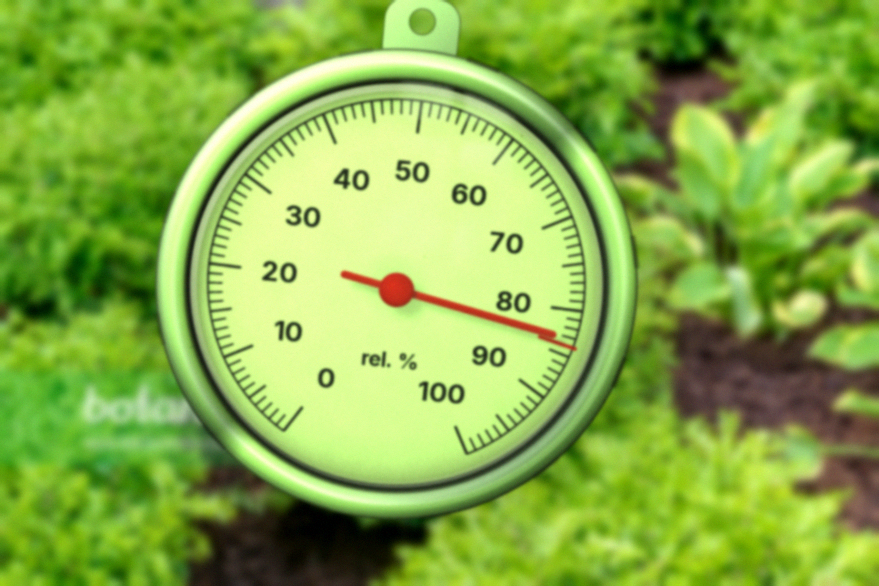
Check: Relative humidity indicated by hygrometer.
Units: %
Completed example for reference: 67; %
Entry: 83; %
